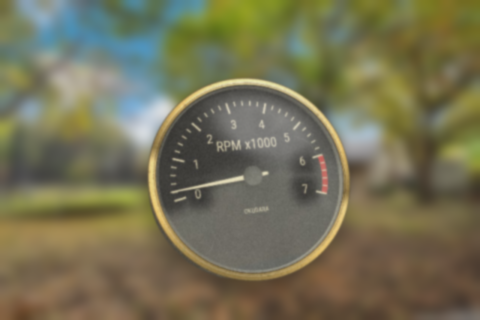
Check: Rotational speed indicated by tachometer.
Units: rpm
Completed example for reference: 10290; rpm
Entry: 200; rpm
